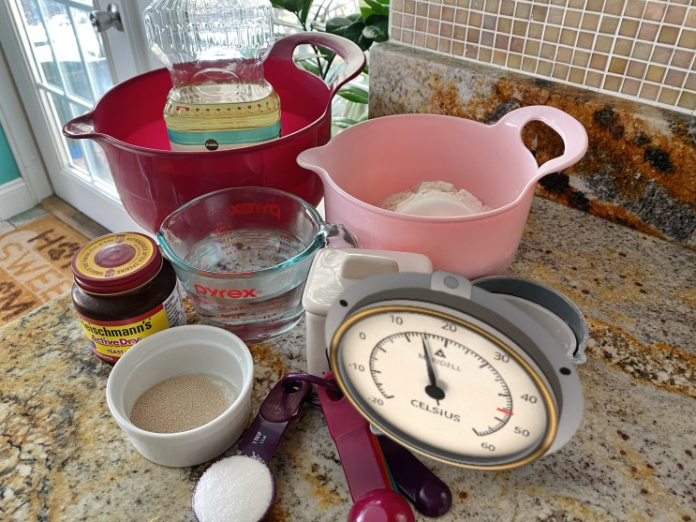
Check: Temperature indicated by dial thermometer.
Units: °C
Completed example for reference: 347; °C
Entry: 15; °C
